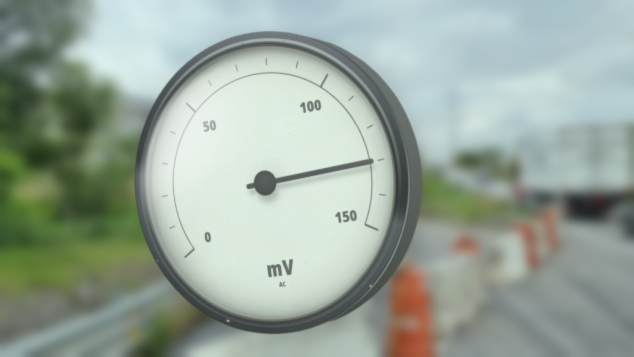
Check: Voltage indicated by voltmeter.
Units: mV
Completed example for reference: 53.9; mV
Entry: 130; mV
